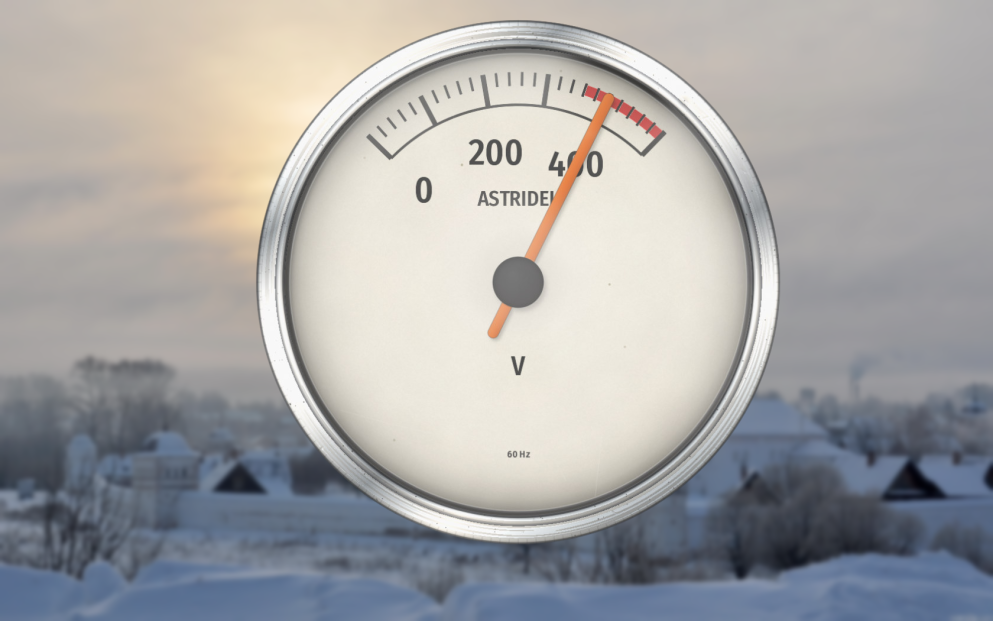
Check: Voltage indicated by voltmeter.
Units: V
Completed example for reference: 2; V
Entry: 400; V
